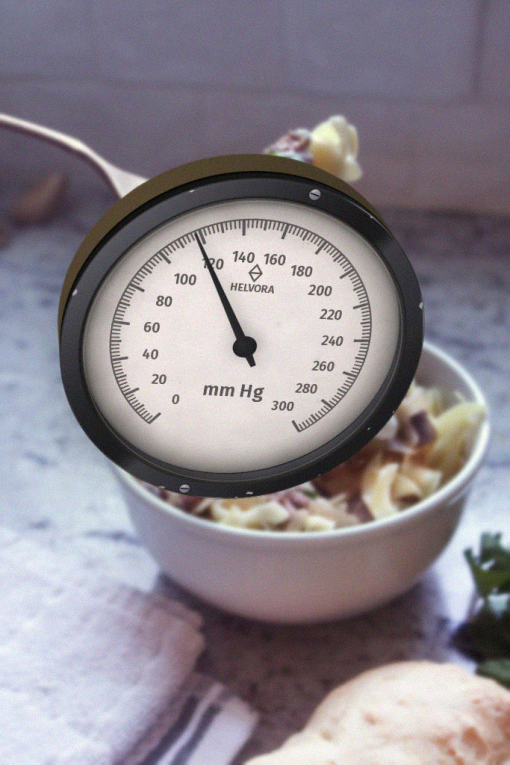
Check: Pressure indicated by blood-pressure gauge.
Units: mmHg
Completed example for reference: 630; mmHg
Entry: 118; mmHg
